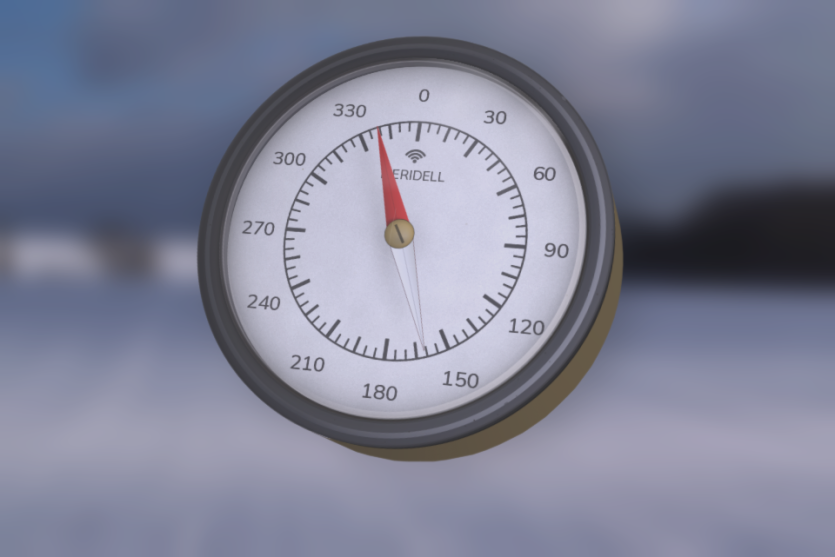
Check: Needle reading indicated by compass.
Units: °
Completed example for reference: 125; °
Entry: 340; °
